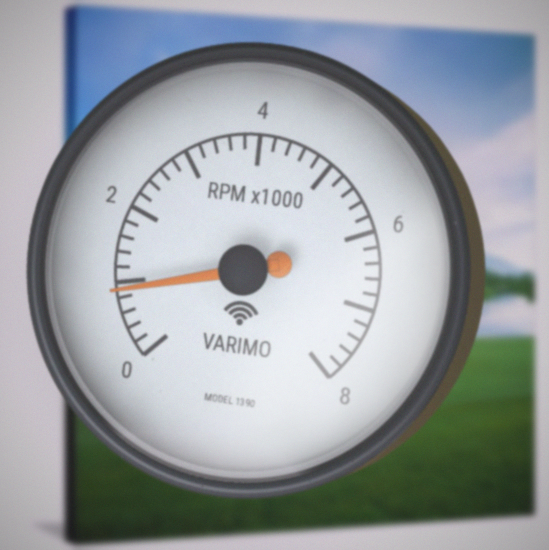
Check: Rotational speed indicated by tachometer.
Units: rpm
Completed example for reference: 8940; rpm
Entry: 900; rpm
